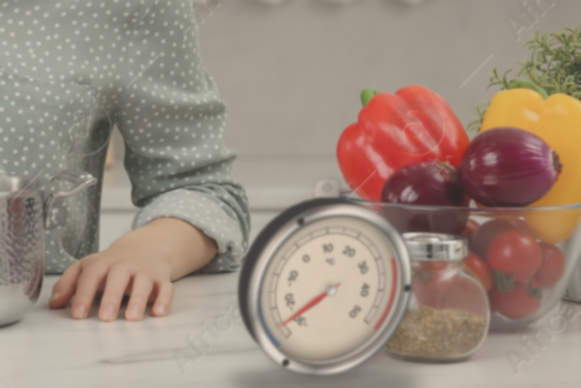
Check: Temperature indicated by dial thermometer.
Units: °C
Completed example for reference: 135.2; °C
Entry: -25; °C
